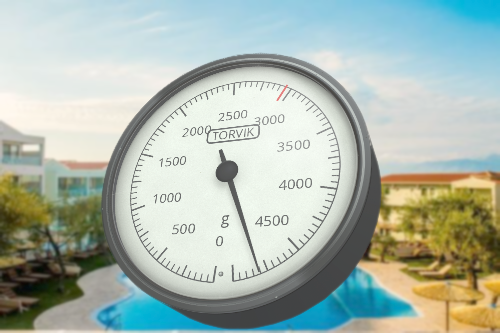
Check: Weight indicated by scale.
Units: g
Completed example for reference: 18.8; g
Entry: 4800; g
